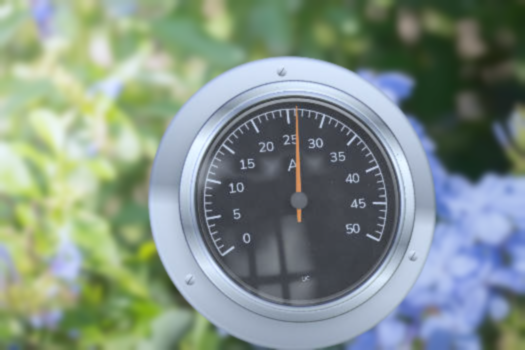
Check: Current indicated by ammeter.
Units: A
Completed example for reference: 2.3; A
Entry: 26; A
